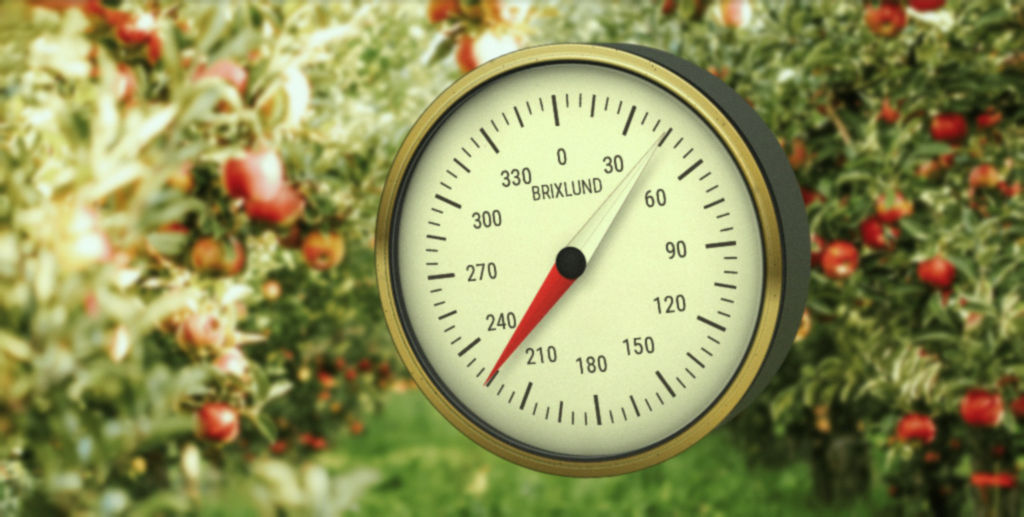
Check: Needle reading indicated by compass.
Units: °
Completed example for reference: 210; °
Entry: 225; °
